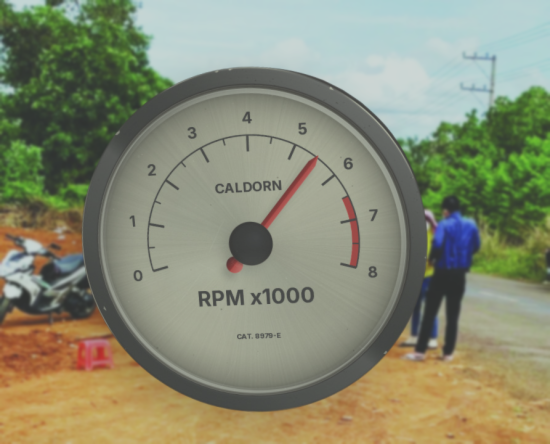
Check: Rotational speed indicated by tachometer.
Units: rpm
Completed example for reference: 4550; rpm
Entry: 5500; rpm
